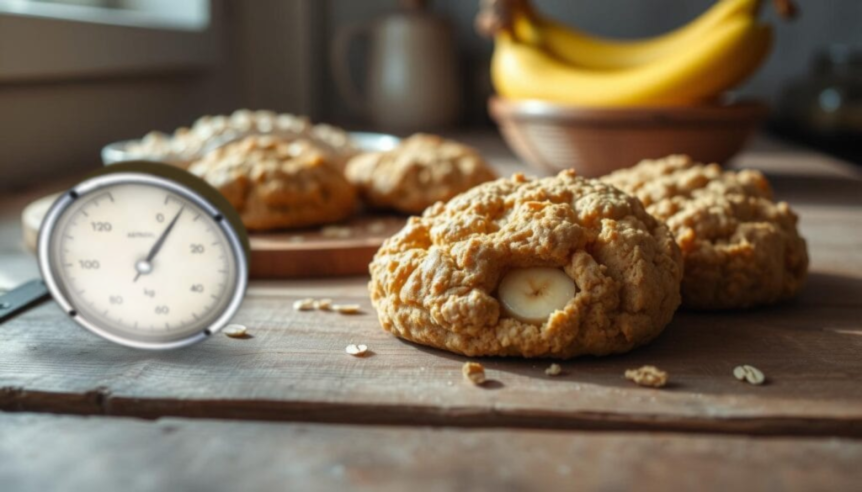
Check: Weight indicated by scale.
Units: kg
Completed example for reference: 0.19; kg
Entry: 5; kg
